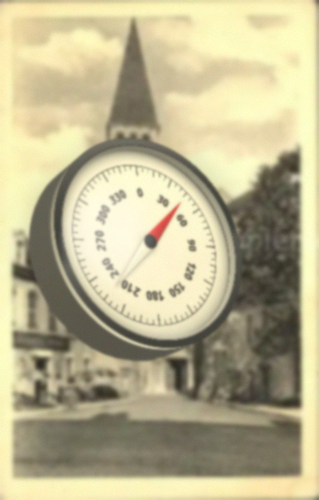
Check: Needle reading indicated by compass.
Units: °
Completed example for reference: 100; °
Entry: 45; °
